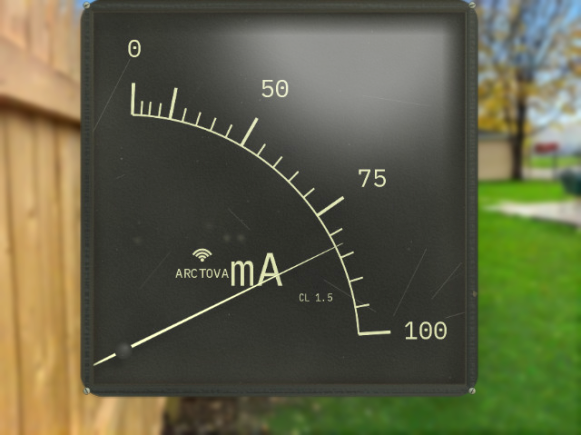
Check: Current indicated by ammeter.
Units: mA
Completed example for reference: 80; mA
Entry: 82.5; mA
